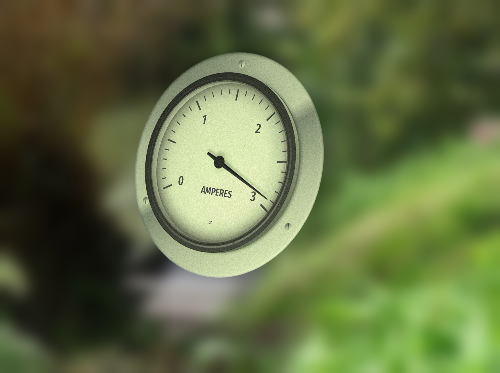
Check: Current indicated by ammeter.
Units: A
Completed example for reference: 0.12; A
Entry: 2.9; A
